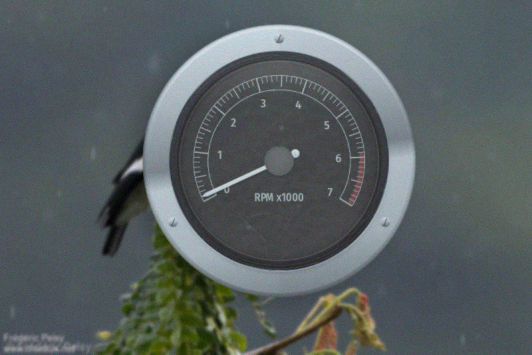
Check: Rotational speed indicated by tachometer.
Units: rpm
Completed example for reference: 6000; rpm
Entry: 100; rpm
